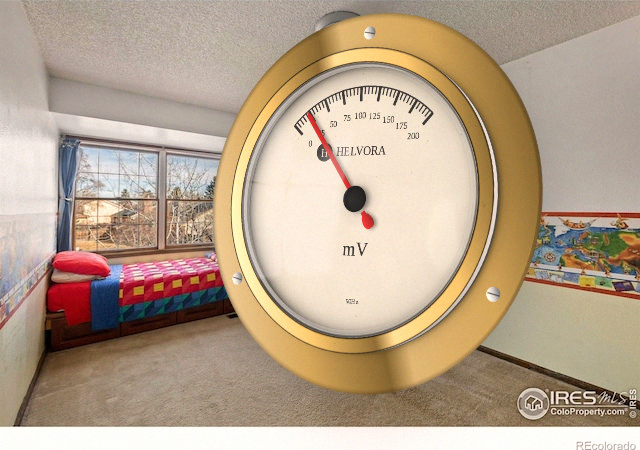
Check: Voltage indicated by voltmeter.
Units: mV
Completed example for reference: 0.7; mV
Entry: 25; mV
